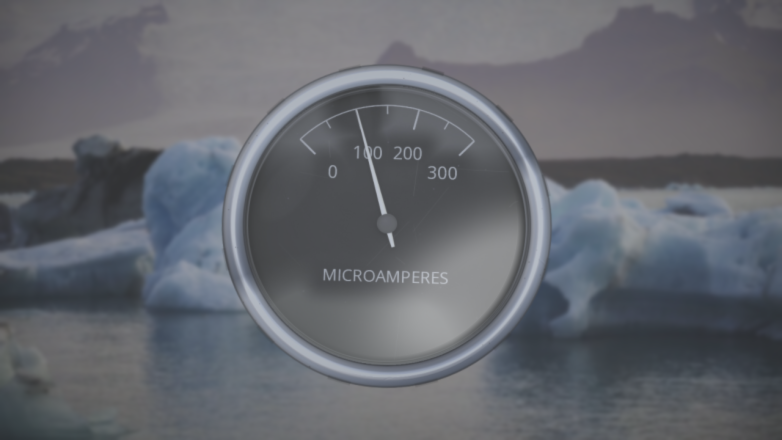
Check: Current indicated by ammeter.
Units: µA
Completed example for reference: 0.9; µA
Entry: 100; µA
